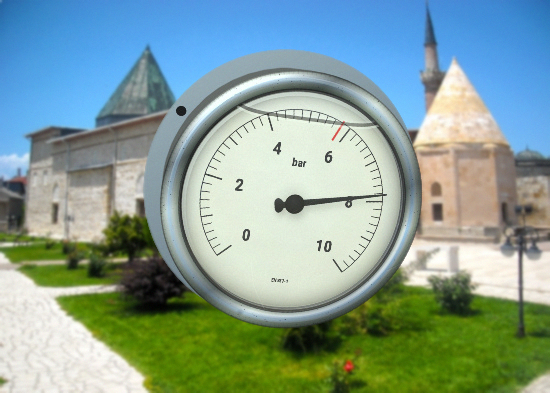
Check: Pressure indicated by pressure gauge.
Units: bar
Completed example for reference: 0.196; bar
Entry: 7.8; bar
